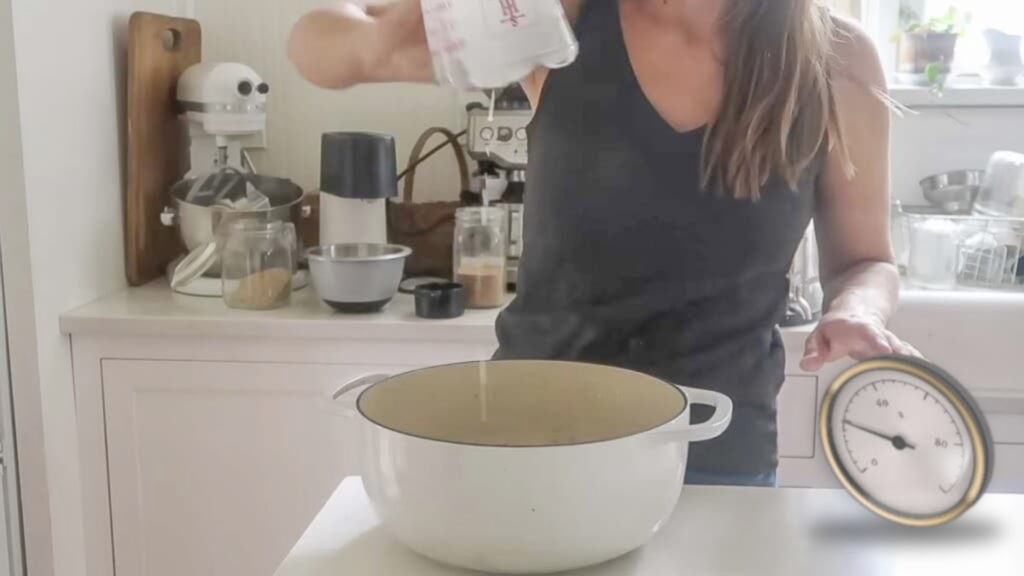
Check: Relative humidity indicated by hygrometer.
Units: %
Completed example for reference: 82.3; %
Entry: 20; %
